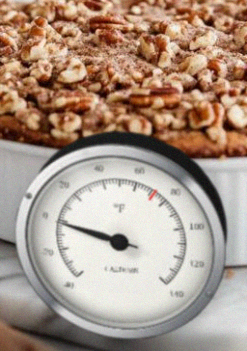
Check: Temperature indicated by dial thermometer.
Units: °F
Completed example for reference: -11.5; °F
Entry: 0; °F
